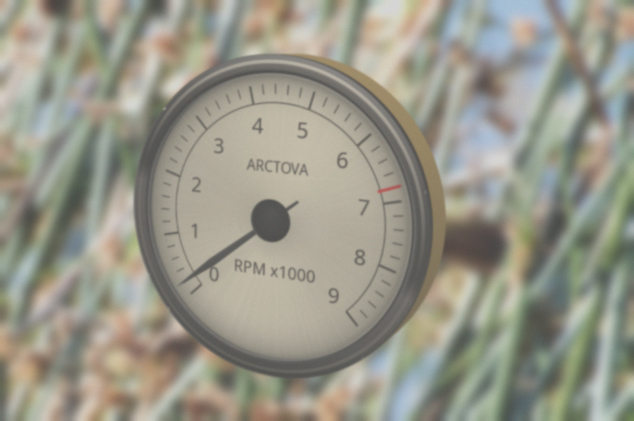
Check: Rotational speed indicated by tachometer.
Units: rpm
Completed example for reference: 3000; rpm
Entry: 200; rpm
